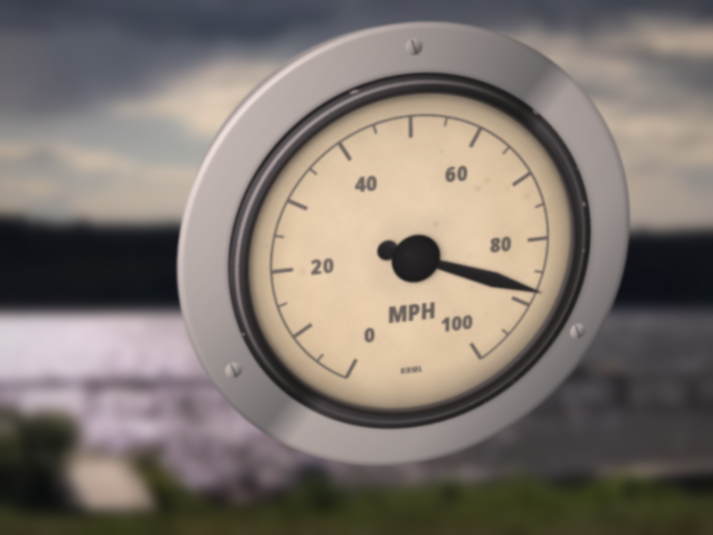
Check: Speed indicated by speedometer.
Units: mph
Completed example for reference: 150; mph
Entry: 87.5; mph
